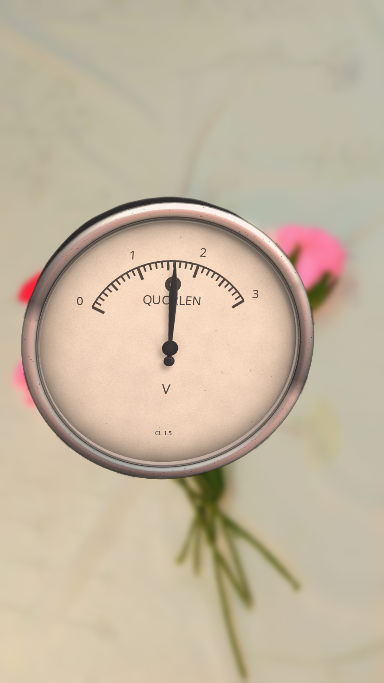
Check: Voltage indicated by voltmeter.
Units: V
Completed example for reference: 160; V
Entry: 1.6; V
